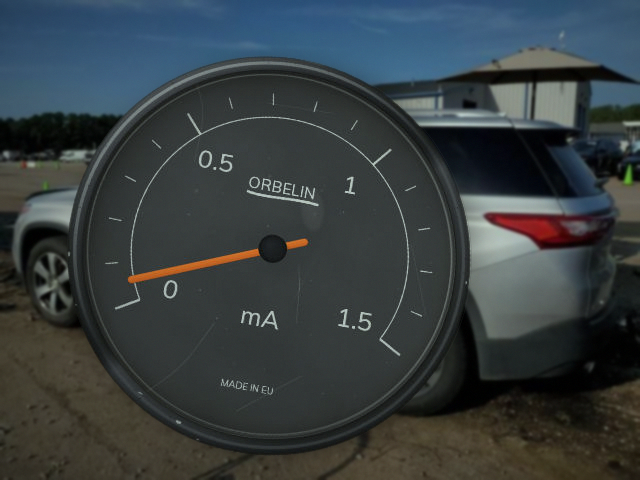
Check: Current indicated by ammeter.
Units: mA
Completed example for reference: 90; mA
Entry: 0.05; mA
